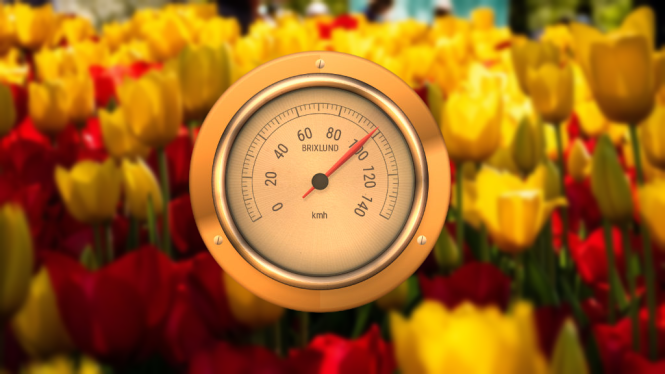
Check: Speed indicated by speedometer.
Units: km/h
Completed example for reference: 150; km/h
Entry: 98; km/h
